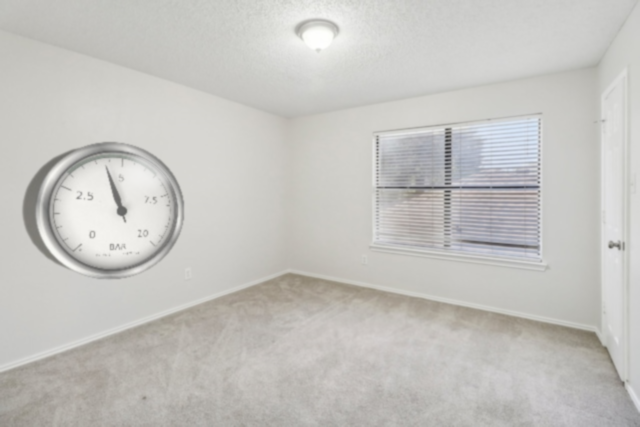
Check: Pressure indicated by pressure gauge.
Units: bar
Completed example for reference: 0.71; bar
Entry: 4.25; bar
